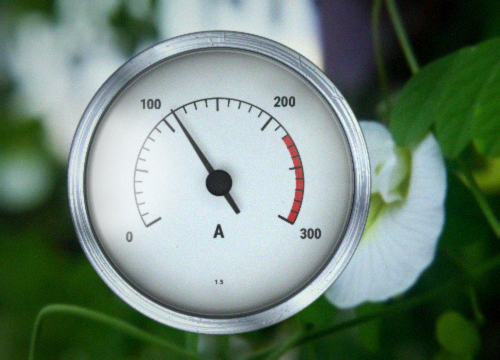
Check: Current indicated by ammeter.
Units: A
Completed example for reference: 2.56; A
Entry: 110; A
